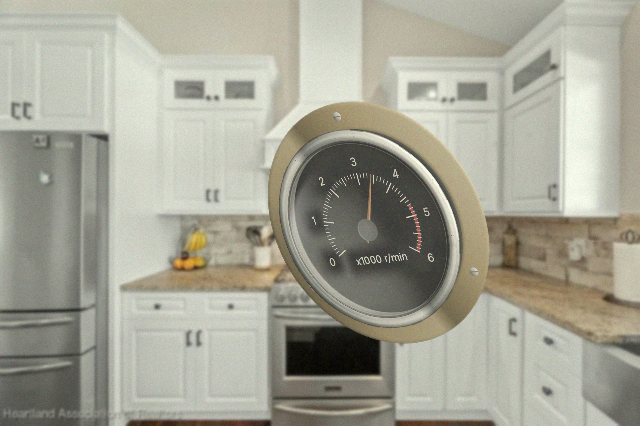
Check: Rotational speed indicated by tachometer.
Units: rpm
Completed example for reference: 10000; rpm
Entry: 3500; rpm
